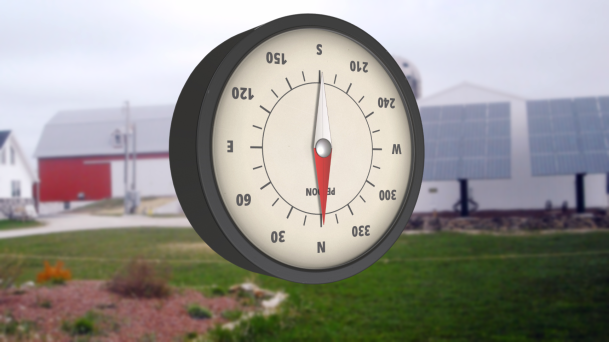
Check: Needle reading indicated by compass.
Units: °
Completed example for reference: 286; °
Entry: 0; °
